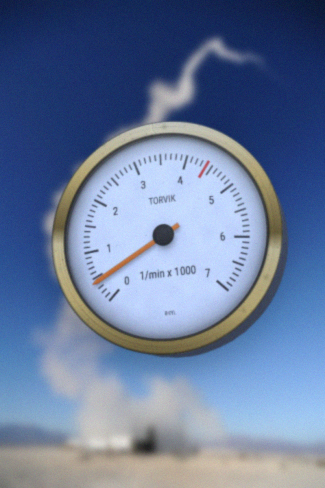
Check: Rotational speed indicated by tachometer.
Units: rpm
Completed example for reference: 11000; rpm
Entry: 400; rpm
